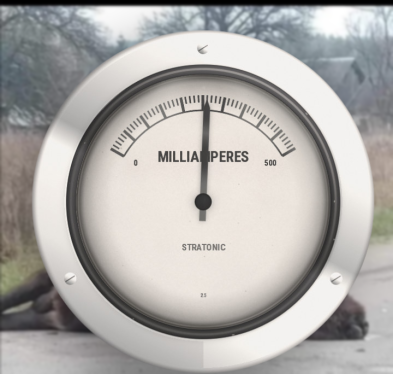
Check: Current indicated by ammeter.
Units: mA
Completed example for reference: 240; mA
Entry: 260; mA
